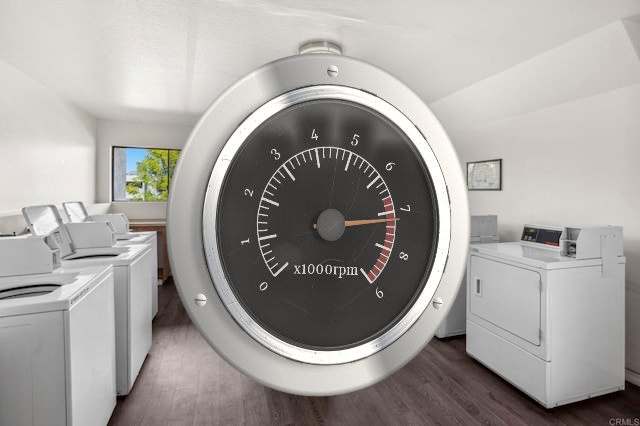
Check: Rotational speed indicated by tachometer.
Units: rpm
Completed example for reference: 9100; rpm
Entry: 7200; rpm
